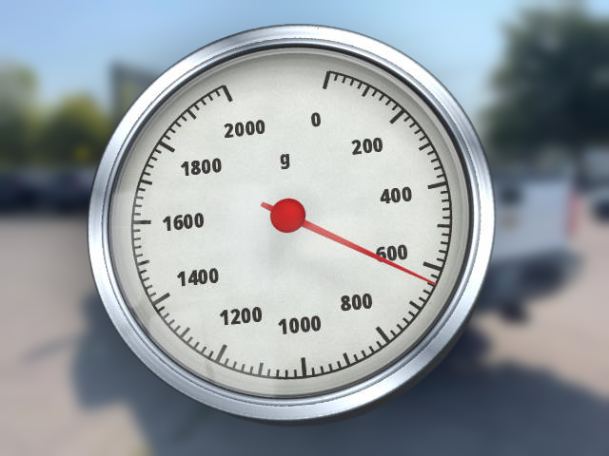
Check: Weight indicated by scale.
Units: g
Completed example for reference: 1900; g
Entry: 640; g
